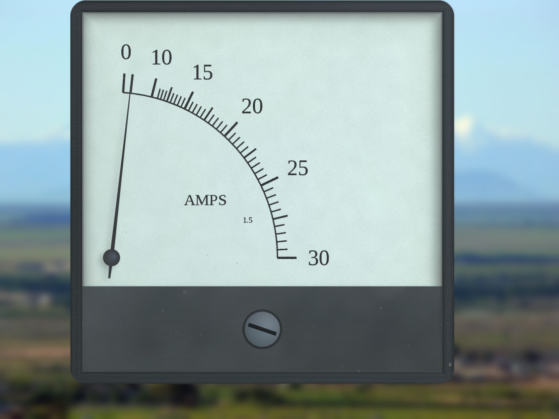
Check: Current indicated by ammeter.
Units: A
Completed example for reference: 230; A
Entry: 5; A
